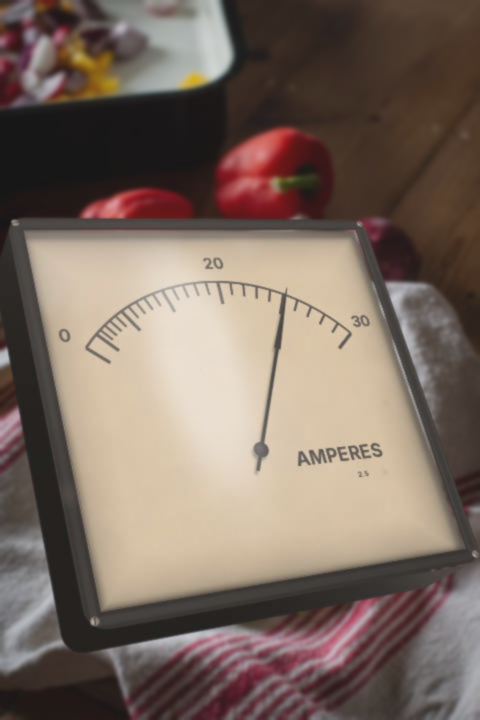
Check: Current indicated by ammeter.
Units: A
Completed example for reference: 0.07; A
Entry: 25; A
